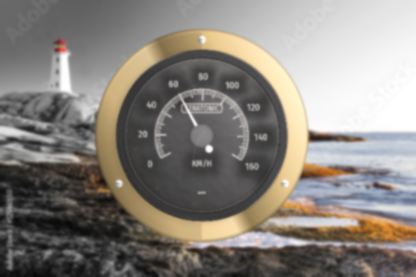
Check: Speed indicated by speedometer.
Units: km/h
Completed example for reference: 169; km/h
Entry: 60; km/h
